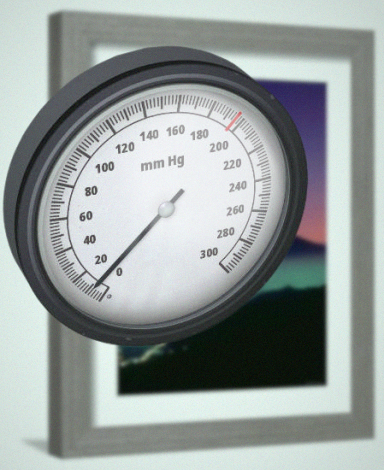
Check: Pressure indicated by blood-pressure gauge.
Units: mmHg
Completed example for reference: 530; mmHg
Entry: 10; mmHg
